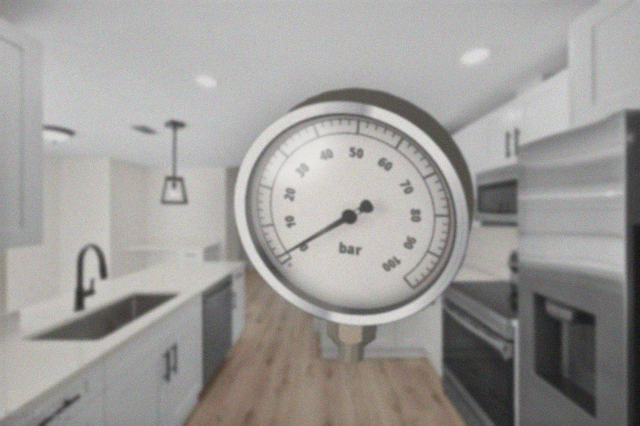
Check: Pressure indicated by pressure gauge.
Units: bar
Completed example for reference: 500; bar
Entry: 2; bar
